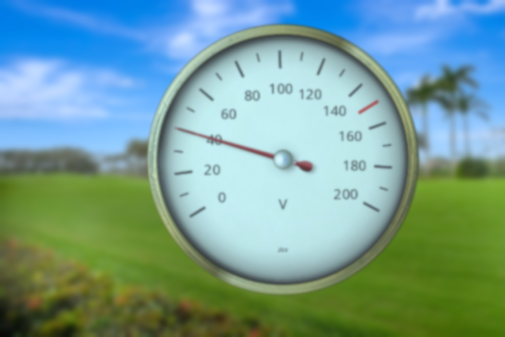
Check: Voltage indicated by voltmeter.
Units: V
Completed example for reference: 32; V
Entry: 40; V
